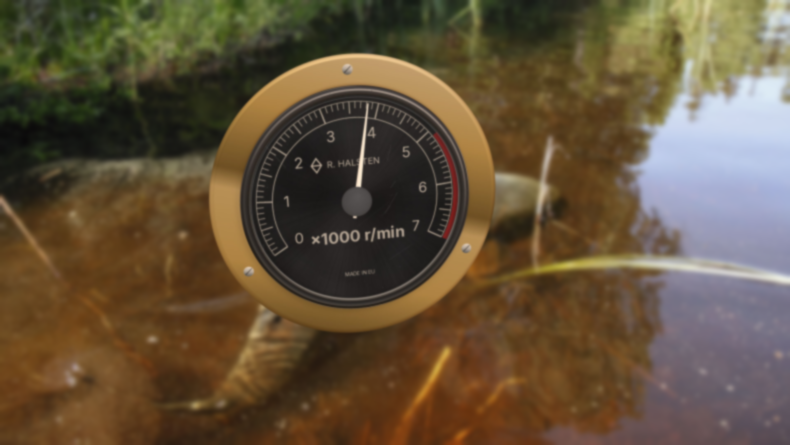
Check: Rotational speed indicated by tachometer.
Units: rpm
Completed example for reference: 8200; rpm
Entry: 3800; rpm
